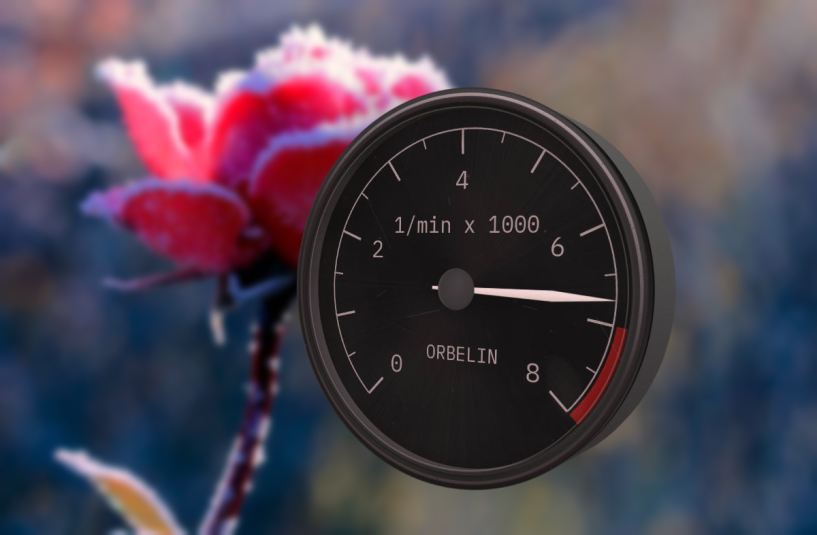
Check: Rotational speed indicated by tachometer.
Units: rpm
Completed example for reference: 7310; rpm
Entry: 6750; rpm
